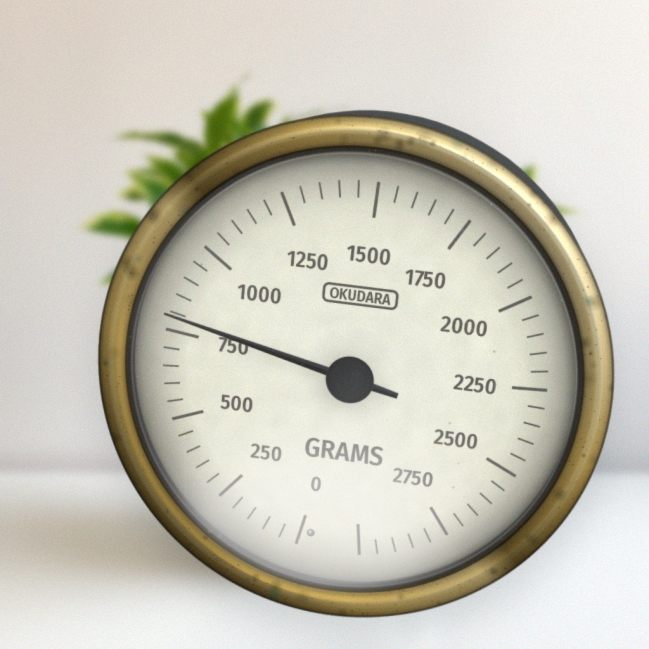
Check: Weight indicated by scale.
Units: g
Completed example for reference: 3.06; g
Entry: 800; g
